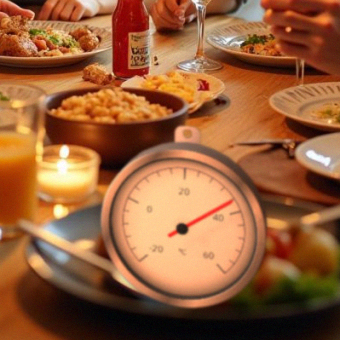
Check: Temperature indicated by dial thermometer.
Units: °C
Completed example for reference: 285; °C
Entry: 36; °C
